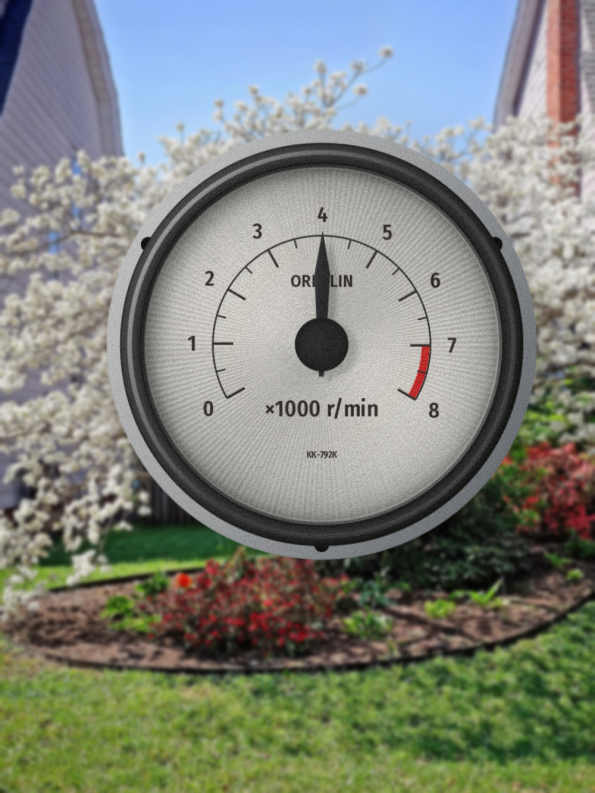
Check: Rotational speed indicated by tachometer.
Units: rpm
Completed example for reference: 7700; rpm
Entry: 4000; rpm
